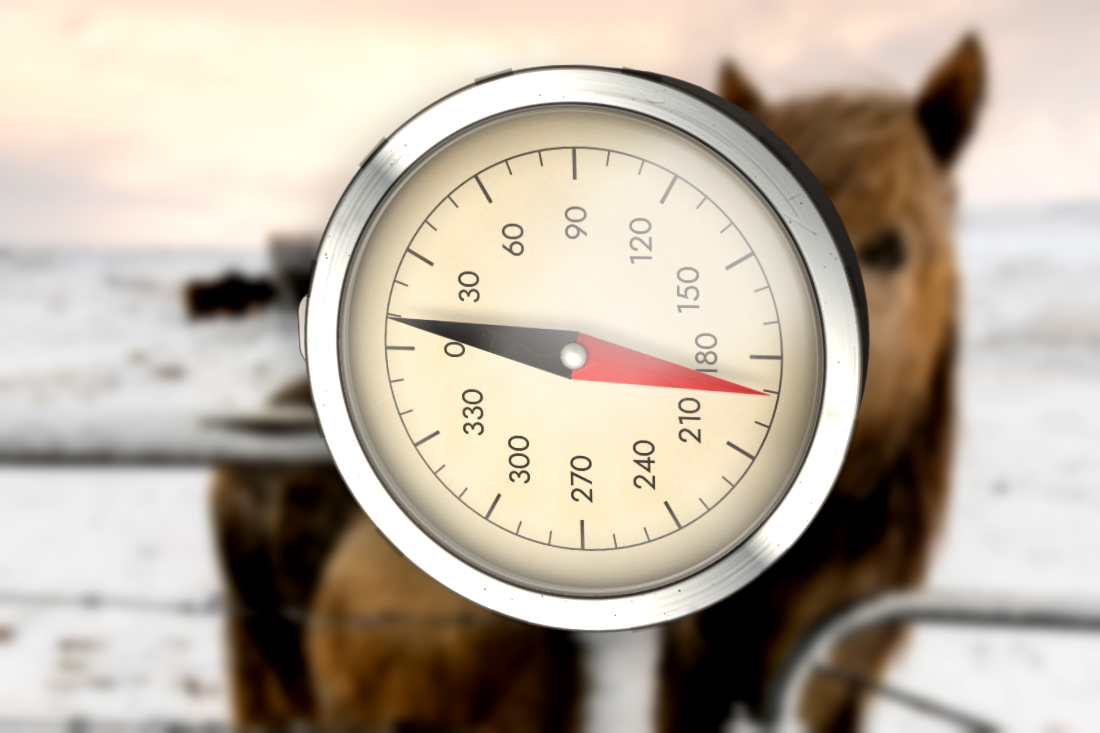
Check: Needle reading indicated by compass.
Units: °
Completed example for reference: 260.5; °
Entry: 190; °
